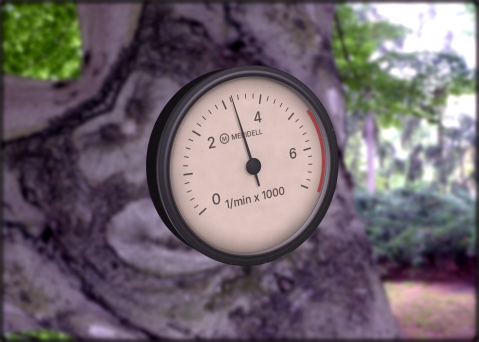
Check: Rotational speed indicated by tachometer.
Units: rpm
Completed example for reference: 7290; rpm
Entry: 3200; rpm
